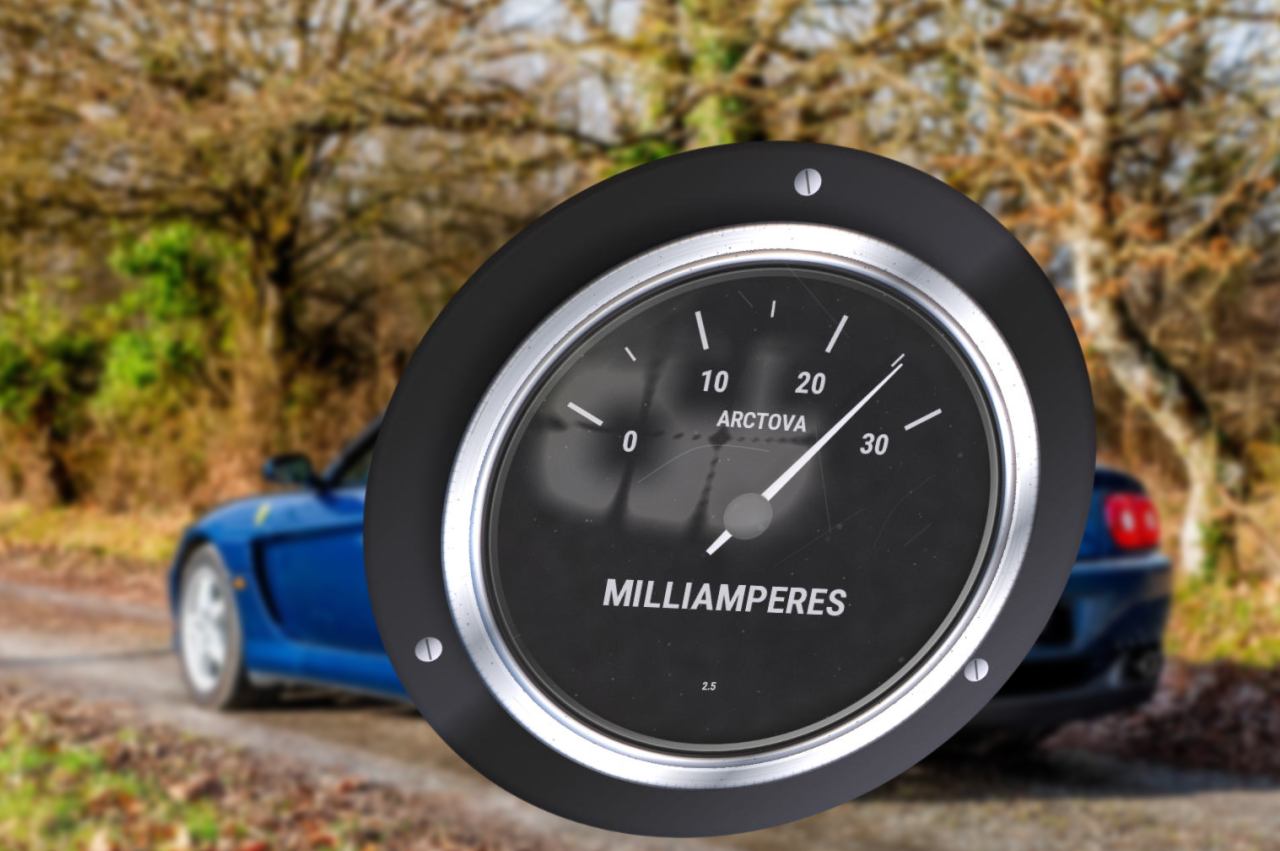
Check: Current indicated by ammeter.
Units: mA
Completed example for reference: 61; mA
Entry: 25; mA
